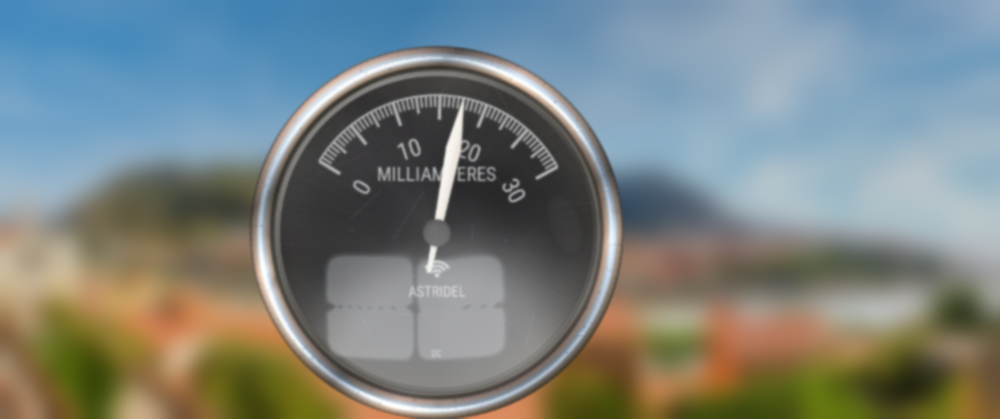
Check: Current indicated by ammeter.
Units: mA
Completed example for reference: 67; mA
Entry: 17.5; mA
